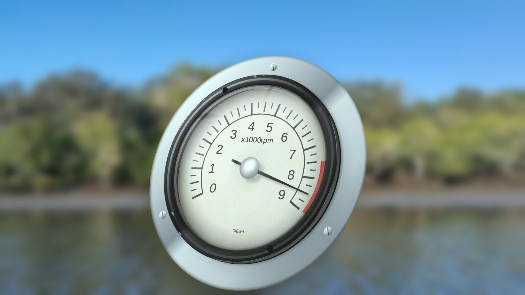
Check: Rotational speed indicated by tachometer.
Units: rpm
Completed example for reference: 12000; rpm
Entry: 8500; rpm
